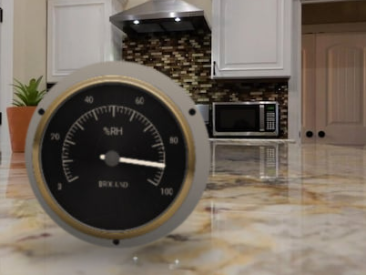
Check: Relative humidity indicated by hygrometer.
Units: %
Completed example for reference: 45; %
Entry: 90; %
